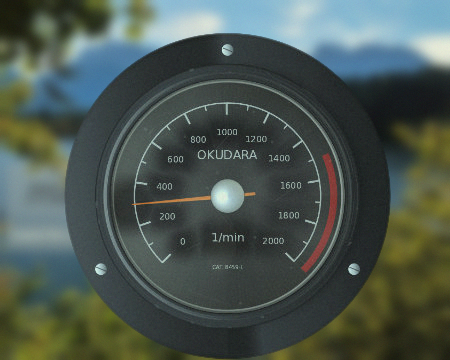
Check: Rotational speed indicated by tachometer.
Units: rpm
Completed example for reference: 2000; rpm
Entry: 300; rpm
